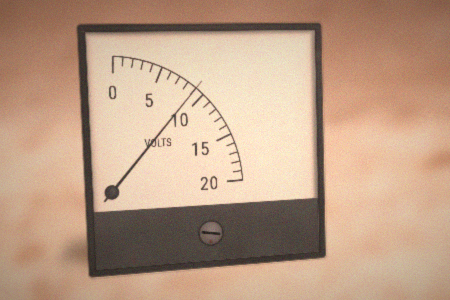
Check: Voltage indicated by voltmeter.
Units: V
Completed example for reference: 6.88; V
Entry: 9; V
